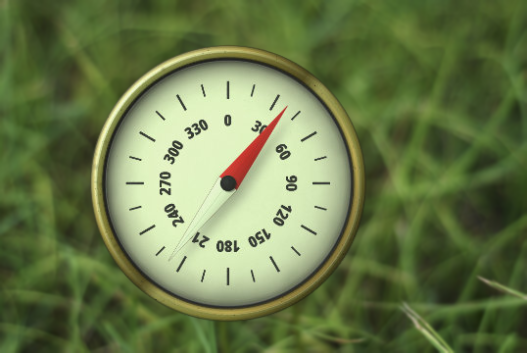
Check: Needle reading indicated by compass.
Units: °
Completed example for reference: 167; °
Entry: 37.5; °
